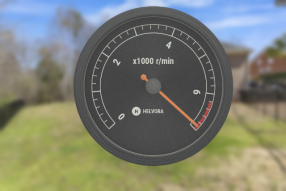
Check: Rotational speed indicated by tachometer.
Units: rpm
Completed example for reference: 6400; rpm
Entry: 6900; rpm
